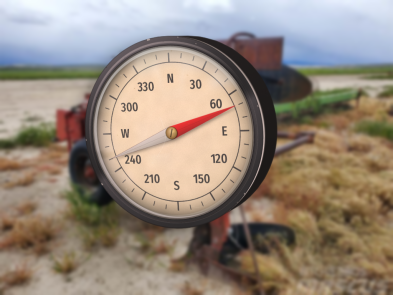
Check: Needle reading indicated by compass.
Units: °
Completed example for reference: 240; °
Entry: 70; °
